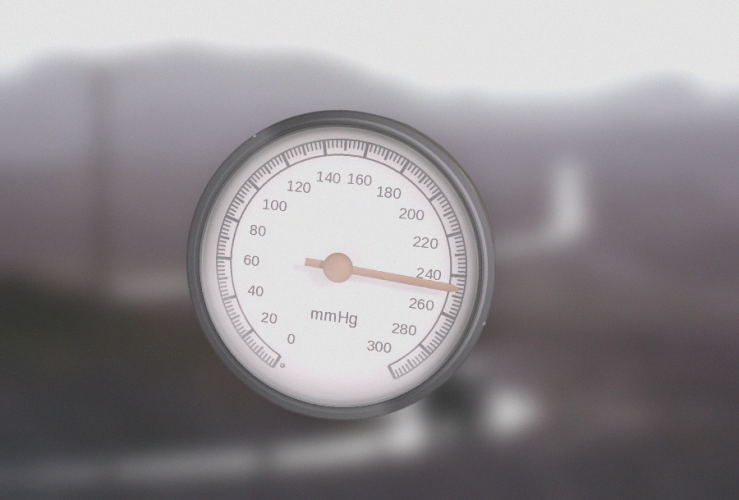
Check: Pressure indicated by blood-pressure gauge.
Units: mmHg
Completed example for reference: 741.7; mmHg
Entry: 246; mmHg
